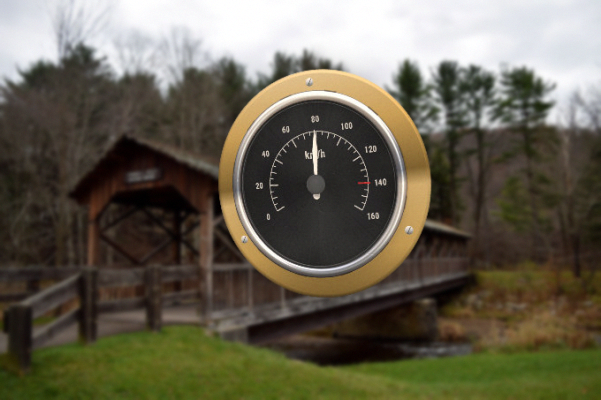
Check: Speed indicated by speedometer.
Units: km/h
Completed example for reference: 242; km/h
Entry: 80; km/h
